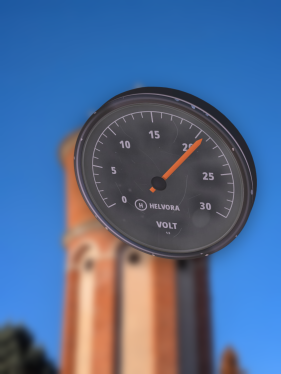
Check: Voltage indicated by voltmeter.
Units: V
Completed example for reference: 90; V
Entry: 20.5; V
